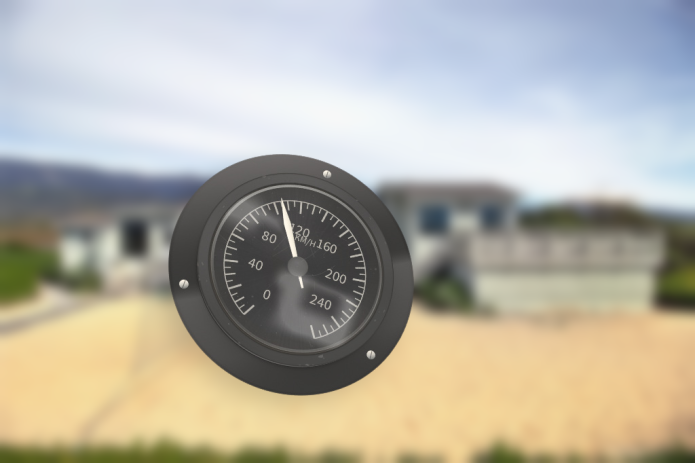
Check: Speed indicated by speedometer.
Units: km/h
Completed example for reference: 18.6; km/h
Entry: 105; km/h
